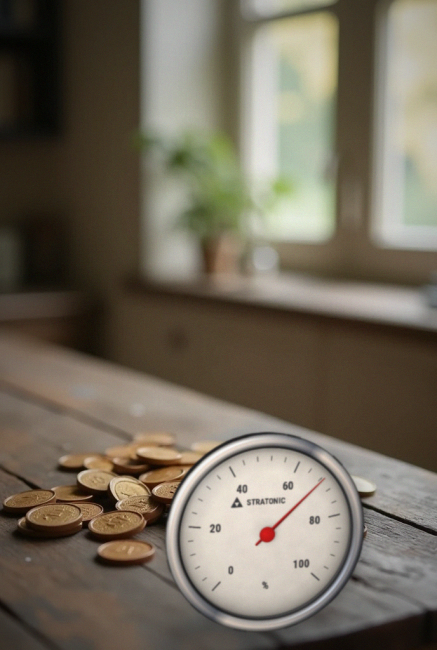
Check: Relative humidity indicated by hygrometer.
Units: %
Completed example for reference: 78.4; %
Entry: 68; %
